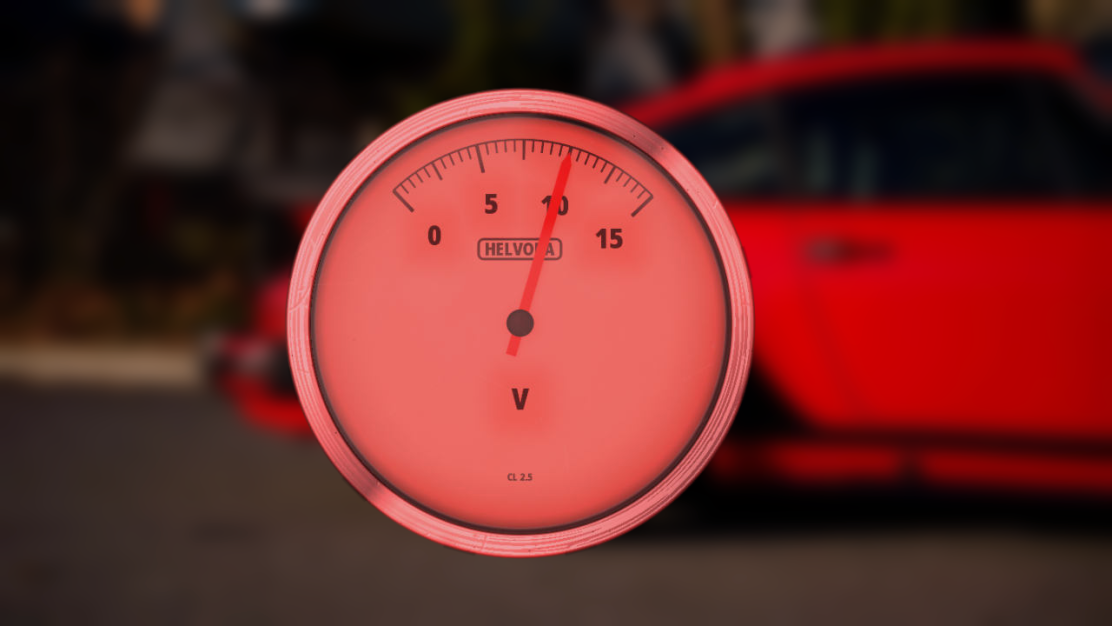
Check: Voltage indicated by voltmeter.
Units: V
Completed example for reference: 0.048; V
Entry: 10; V
